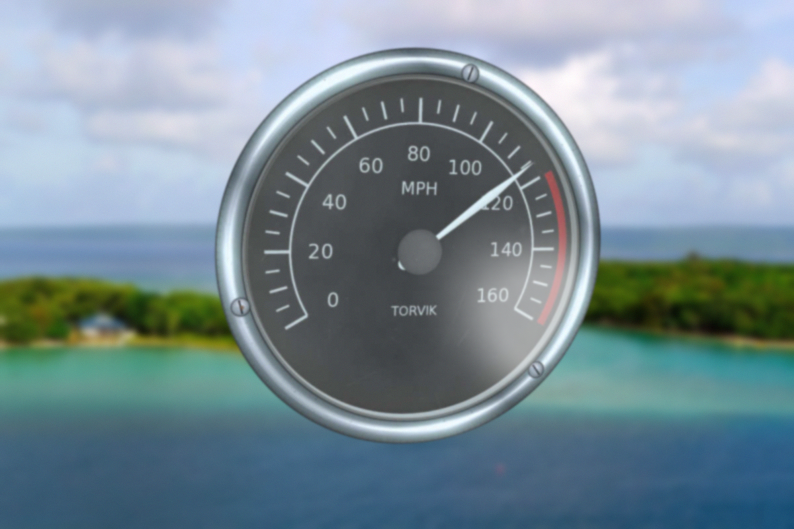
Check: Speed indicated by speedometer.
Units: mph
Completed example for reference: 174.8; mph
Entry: 115; mph
